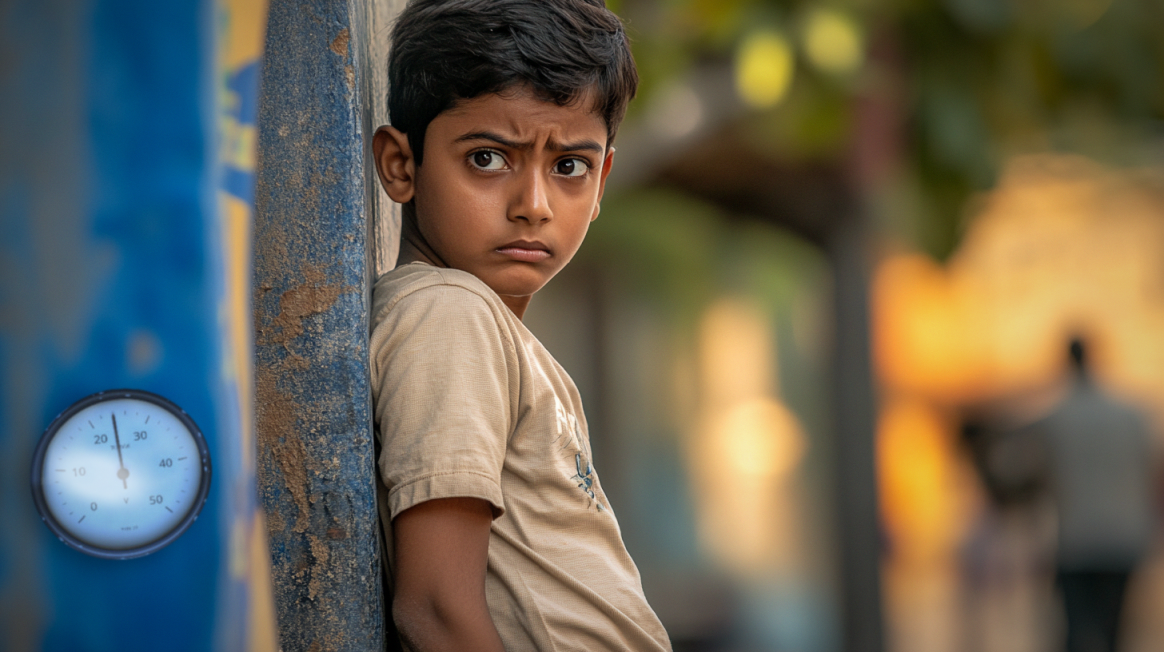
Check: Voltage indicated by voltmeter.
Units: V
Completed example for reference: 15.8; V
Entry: 24; V
